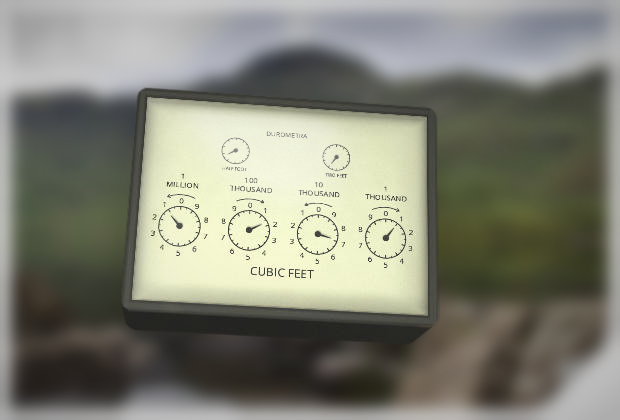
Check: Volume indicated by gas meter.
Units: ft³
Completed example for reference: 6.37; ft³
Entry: 117100; ft³
